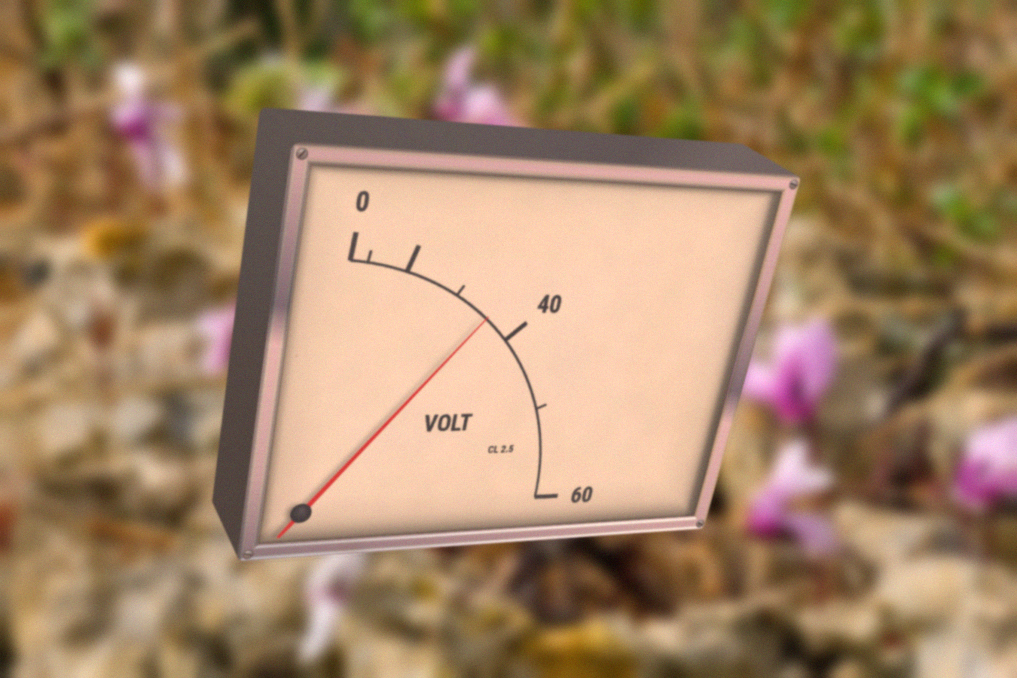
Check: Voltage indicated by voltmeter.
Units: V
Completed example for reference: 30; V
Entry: 35; V
